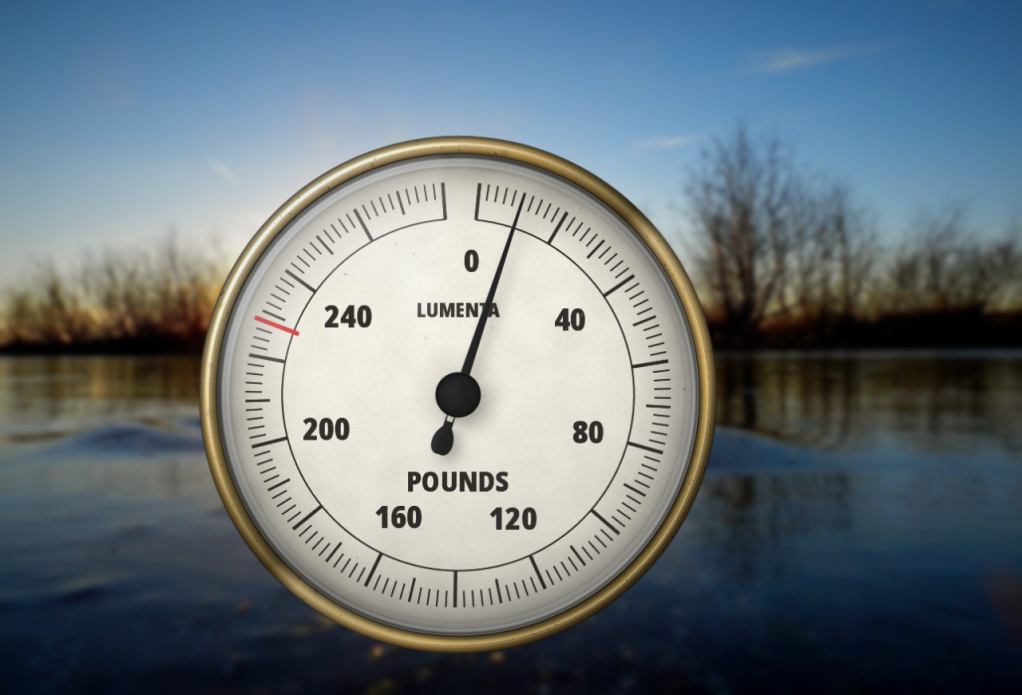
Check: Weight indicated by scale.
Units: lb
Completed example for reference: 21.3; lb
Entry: 10; lb
